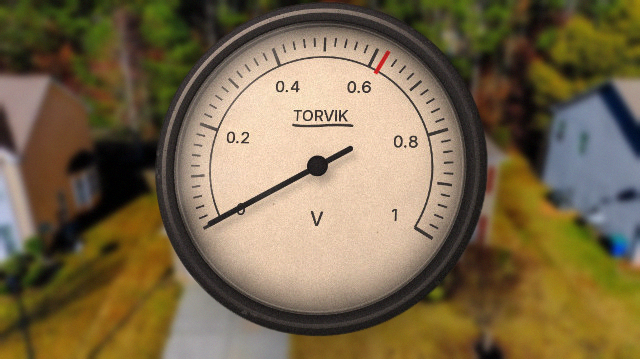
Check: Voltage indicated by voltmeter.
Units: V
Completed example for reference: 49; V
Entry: 0; V
